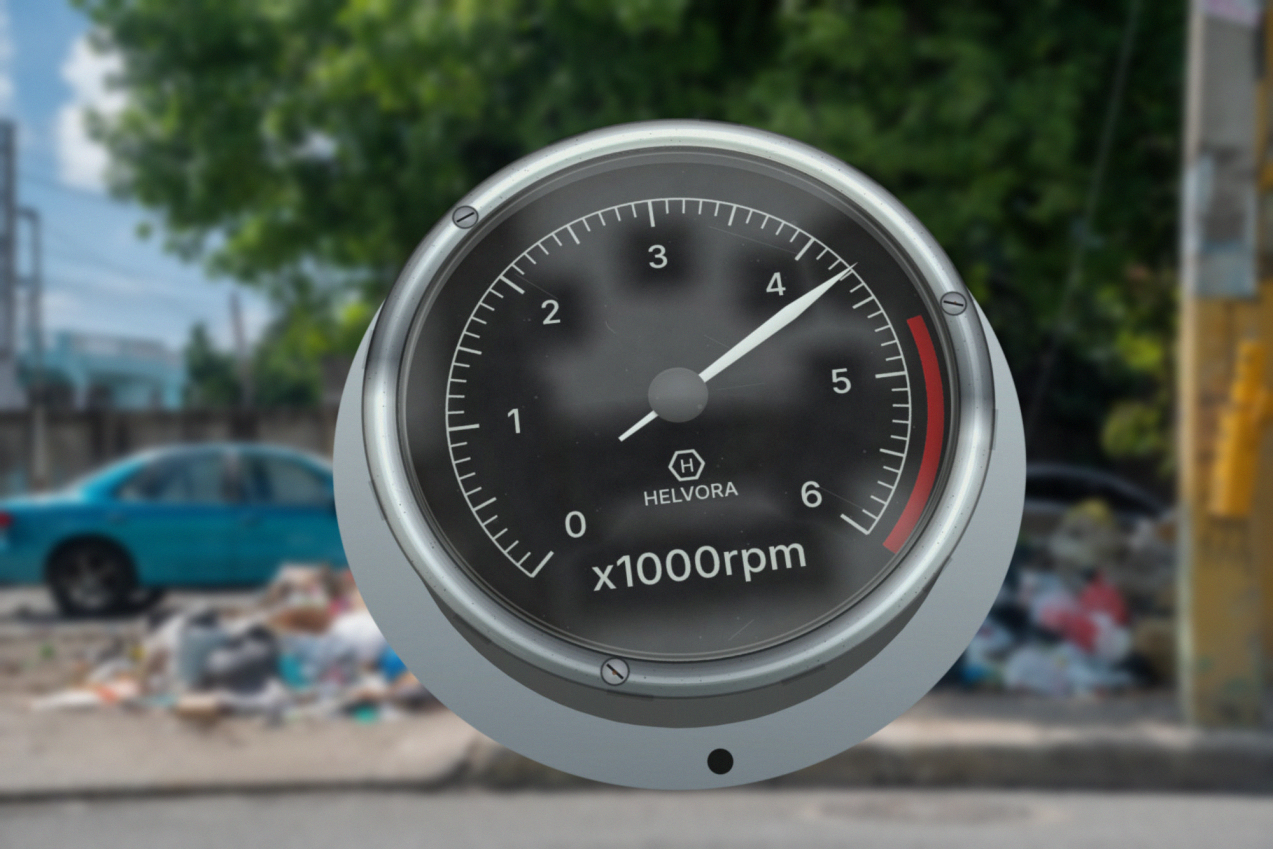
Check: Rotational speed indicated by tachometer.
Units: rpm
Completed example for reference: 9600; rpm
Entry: 4300; rpm
